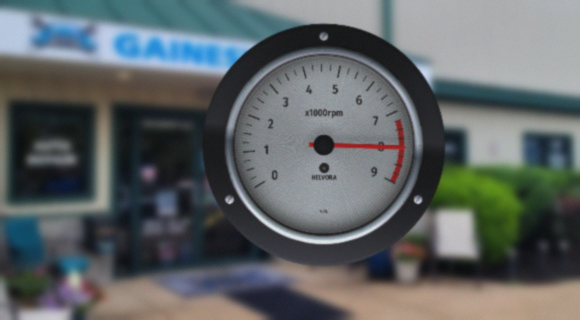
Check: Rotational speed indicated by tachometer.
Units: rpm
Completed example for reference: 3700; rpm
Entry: 8000; rpm
